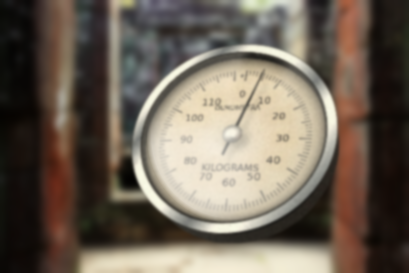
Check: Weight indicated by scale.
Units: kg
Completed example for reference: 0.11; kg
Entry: 5; kg
